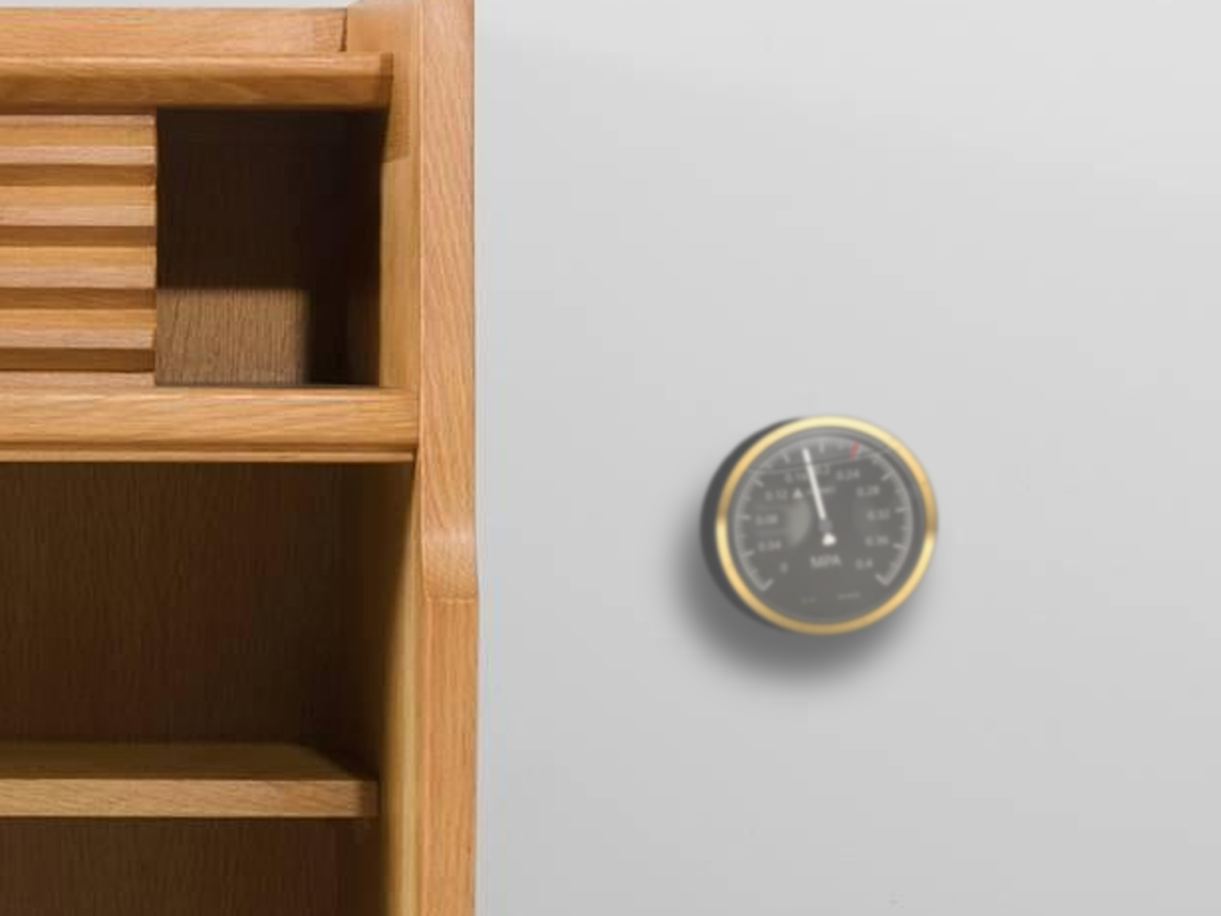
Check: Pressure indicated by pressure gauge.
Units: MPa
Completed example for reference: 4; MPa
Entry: 0.18; MPa
